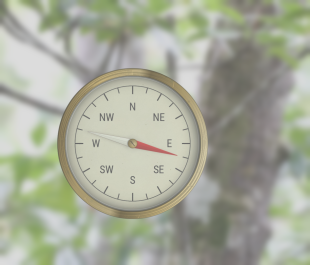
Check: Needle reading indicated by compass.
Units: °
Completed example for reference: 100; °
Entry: 105; °
